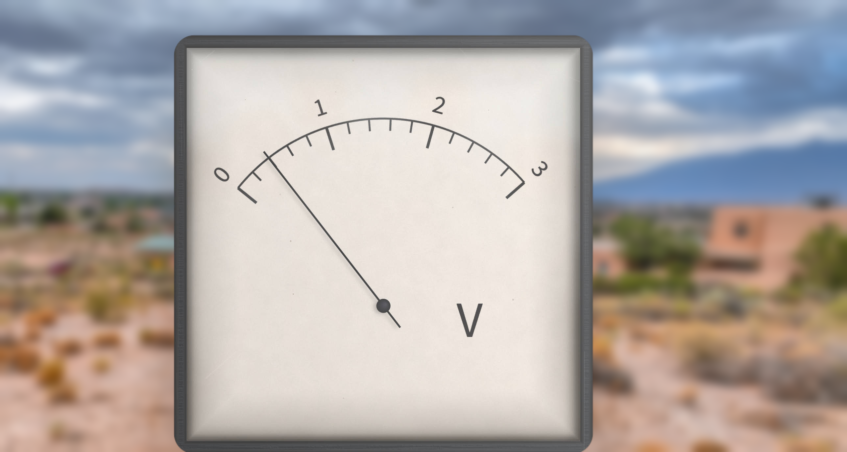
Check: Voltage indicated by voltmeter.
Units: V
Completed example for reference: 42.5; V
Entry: 0.4; V
